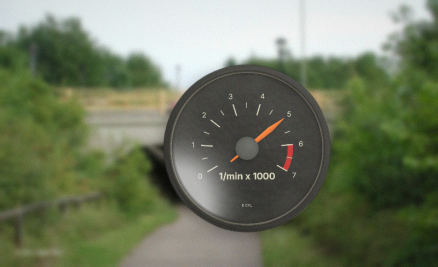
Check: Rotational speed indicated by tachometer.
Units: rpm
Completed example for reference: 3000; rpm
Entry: 5000; rpm
